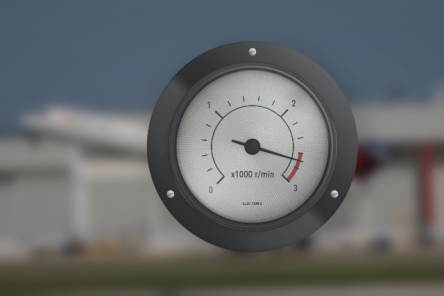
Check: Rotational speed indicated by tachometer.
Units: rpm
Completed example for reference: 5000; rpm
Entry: 2700; rpm
